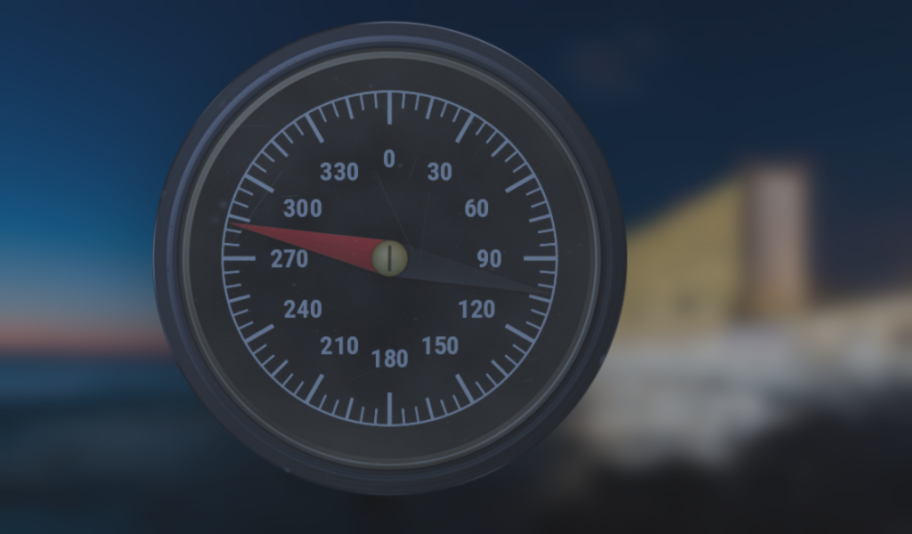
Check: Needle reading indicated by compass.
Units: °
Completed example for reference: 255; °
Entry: 282.5; °
